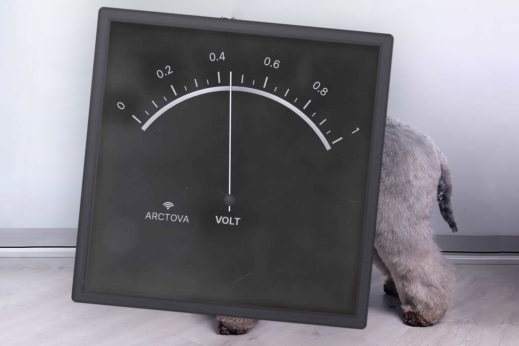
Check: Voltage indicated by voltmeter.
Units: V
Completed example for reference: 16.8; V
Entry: 0.45; V
